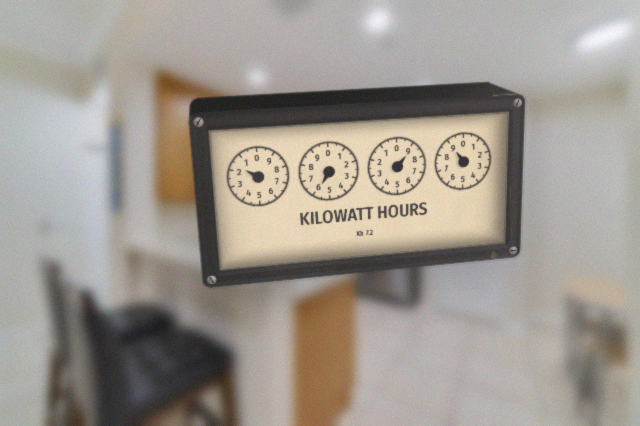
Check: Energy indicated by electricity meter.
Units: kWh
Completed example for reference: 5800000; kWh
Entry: 1589; kWh
